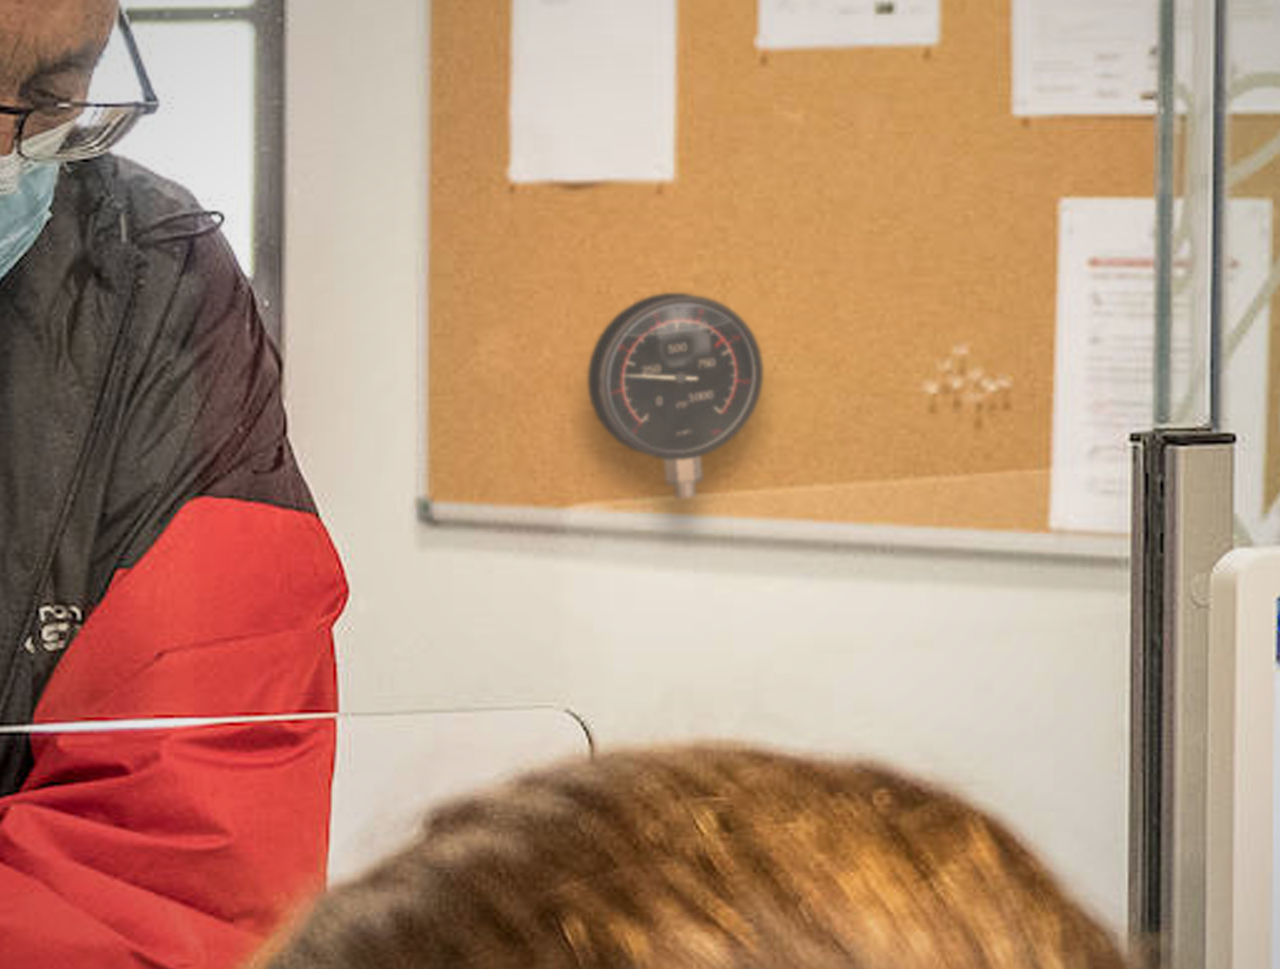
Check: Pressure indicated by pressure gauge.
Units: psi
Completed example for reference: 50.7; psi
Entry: 200; psi
